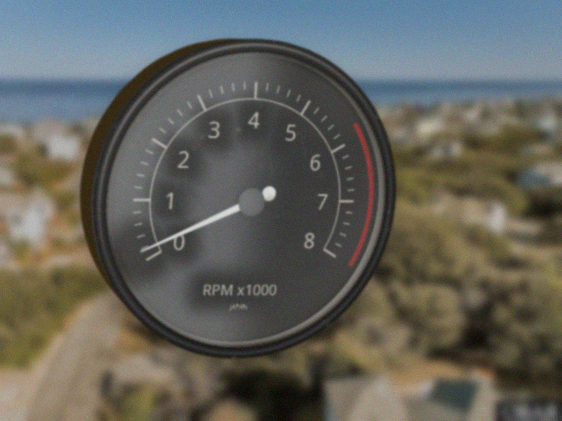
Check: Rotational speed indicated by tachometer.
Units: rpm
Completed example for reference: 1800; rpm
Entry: 200; rpm
